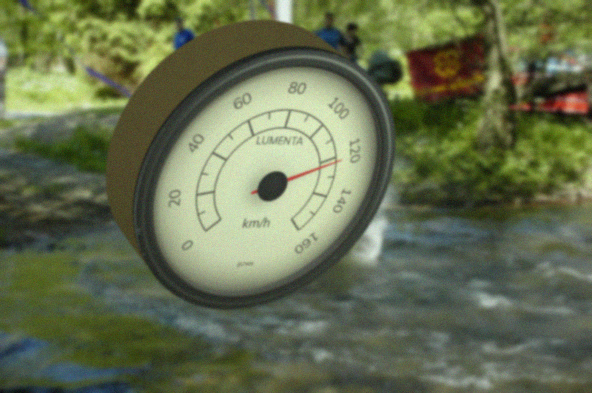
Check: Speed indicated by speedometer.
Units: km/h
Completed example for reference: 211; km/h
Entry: 120; km/h
